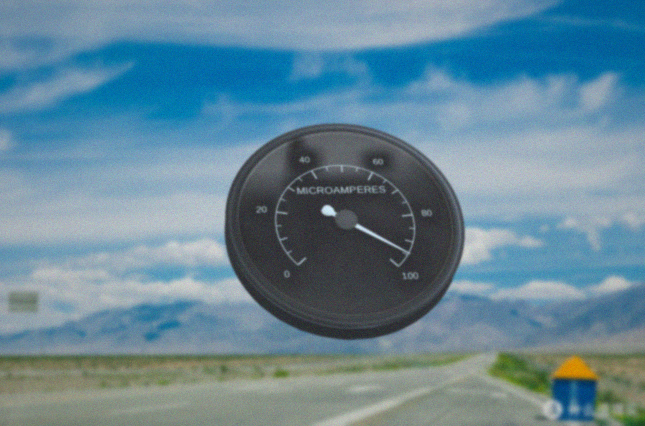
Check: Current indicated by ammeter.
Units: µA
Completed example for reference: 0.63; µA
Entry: 95; µA
